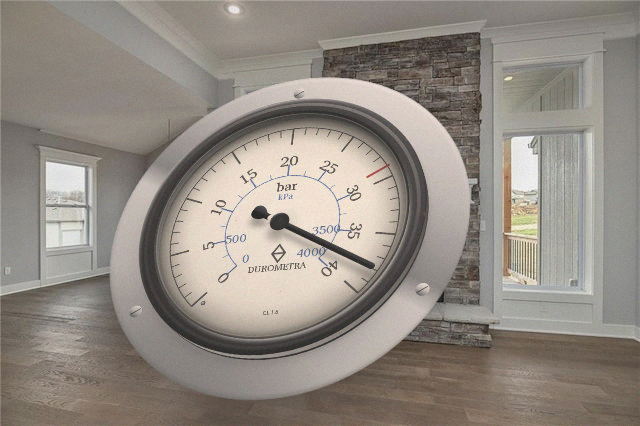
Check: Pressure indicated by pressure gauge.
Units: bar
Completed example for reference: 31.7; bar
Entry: 38; bar
